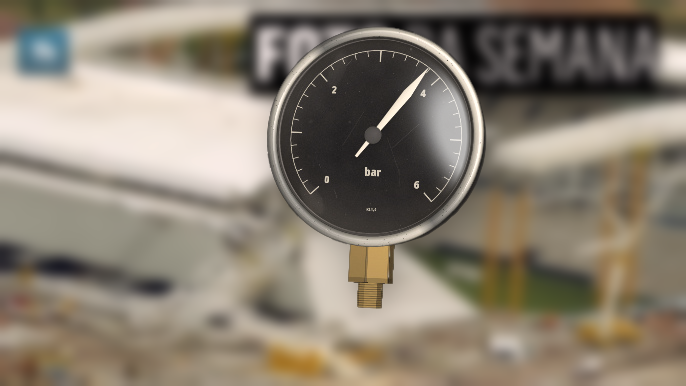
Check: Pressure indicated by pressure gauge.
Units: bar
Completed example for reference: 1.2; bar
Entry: 3.8; bar
